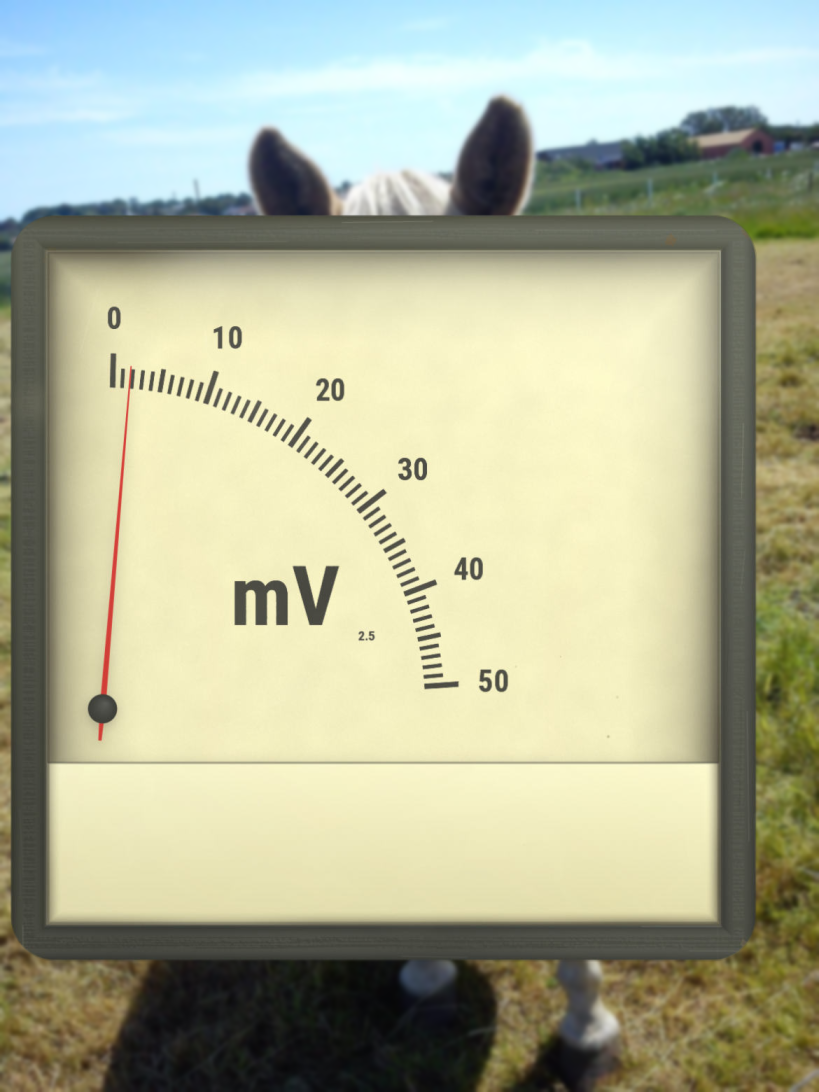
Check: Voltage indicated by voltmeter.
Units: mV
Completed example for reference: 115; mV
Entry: 2; mV
